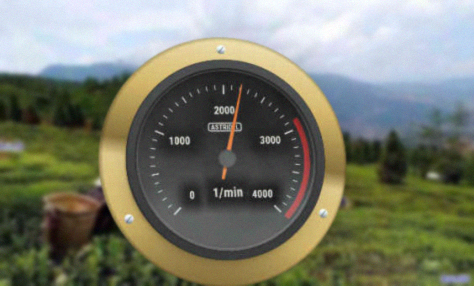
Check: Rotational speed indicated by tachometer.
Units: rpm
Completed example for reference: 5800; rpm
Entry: 2200; rpm
